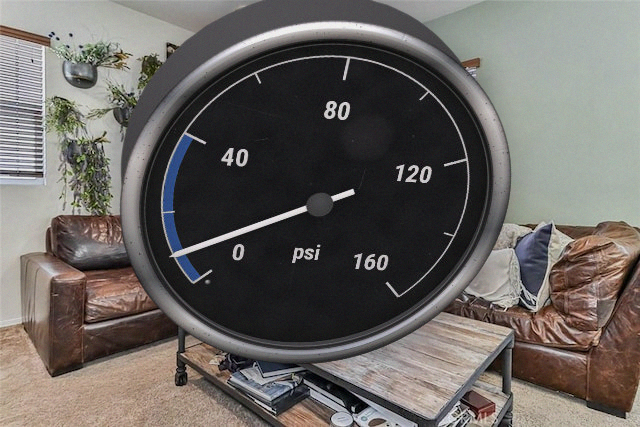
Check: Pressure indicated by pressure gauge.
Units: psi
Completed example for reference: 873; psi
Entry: 10; psi
